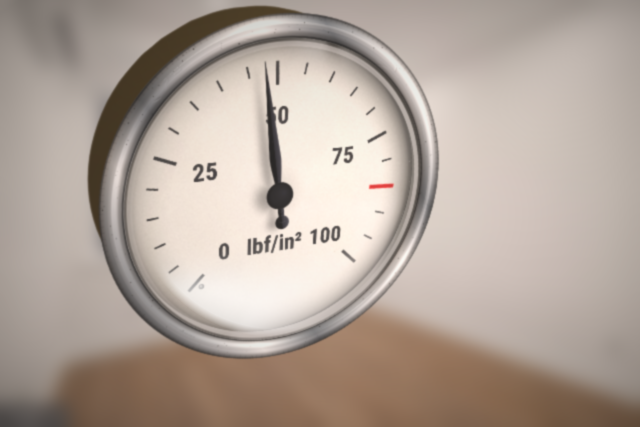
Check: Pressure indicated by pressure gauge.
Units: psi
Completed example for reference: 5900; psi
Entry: 47.5; psi
